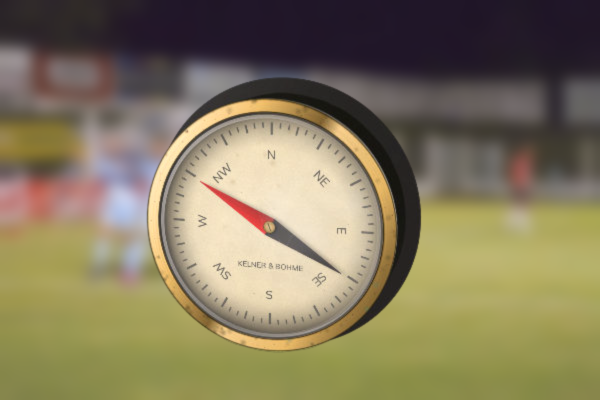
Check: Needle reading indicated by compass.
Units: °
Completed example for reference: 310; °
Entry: 300; °
